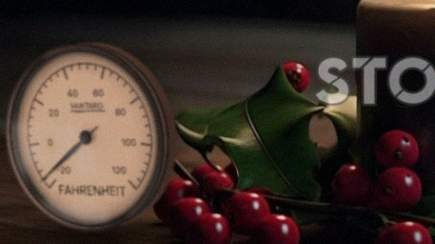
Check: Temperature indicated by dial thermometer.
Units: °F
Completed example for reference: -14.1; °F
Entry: -16; °F
